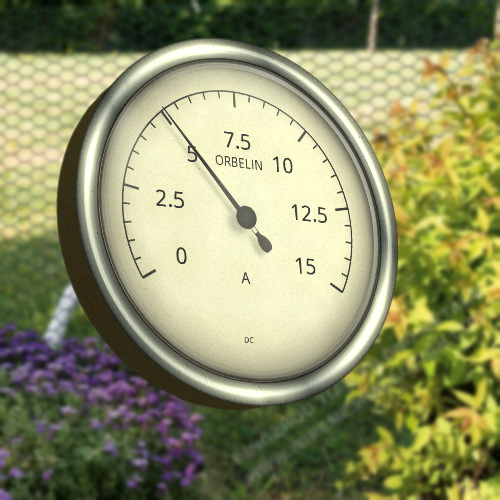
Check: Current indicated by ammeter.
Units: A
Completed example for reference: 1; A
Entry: 5; A
